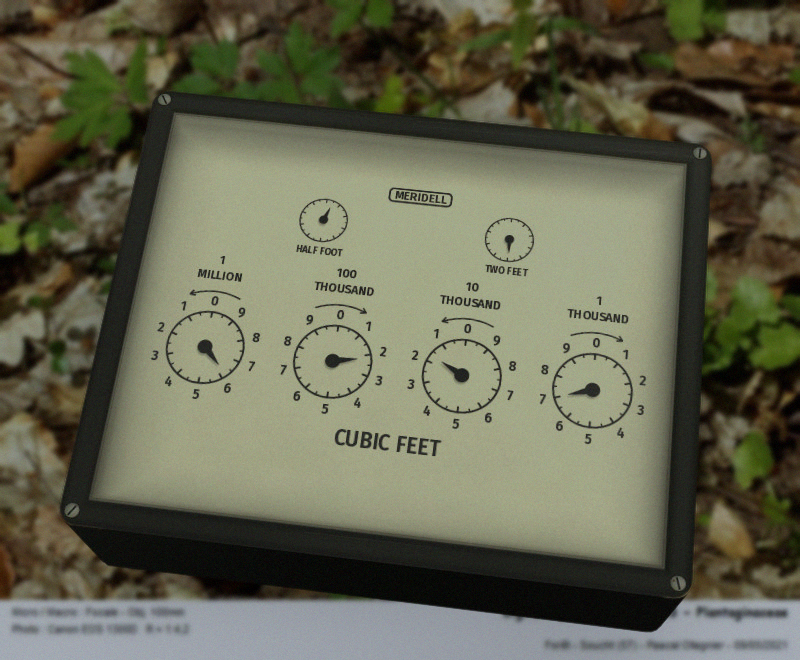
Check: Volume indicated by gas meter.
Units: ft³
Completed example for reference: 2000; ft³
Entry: 621700; ft³
